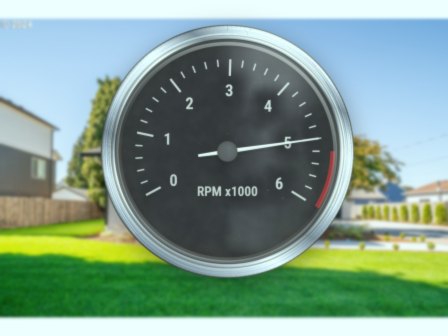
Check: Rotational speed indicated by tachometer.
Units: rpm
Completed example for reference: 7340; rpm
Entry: 5000; rpm
